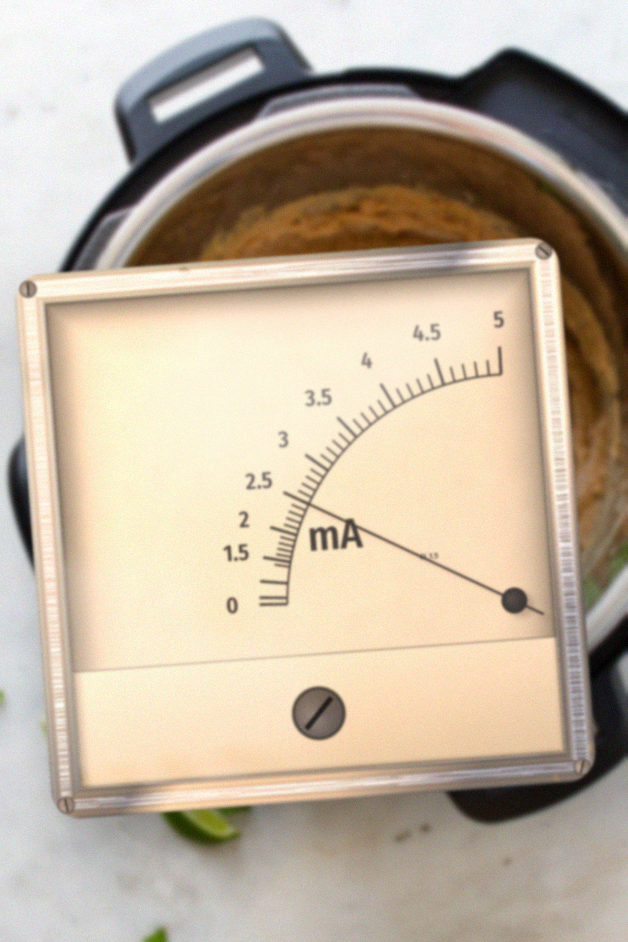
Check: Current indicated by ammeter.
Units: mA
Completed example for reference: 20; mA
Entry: 2.5; mA
